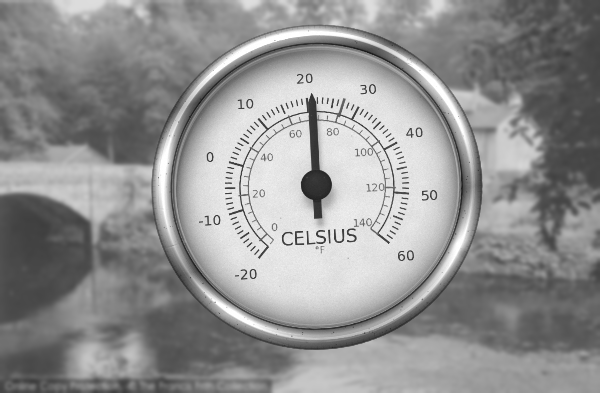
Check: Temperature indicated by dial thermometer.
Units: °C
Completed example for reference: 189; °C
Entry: 21; °C
